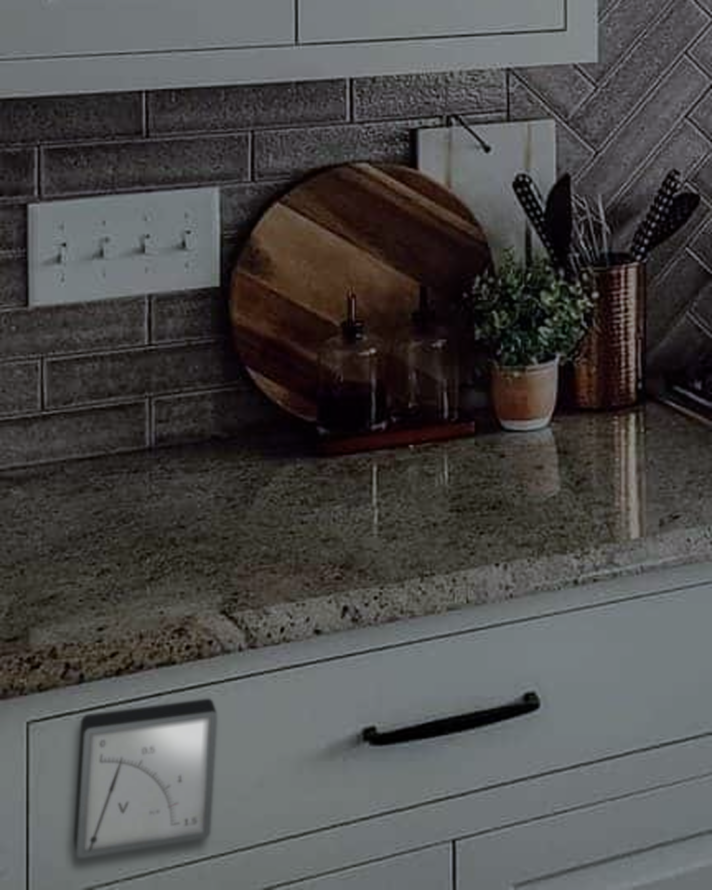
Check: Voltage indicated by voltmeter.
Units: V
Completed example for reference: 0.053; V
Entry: 0.25; V
